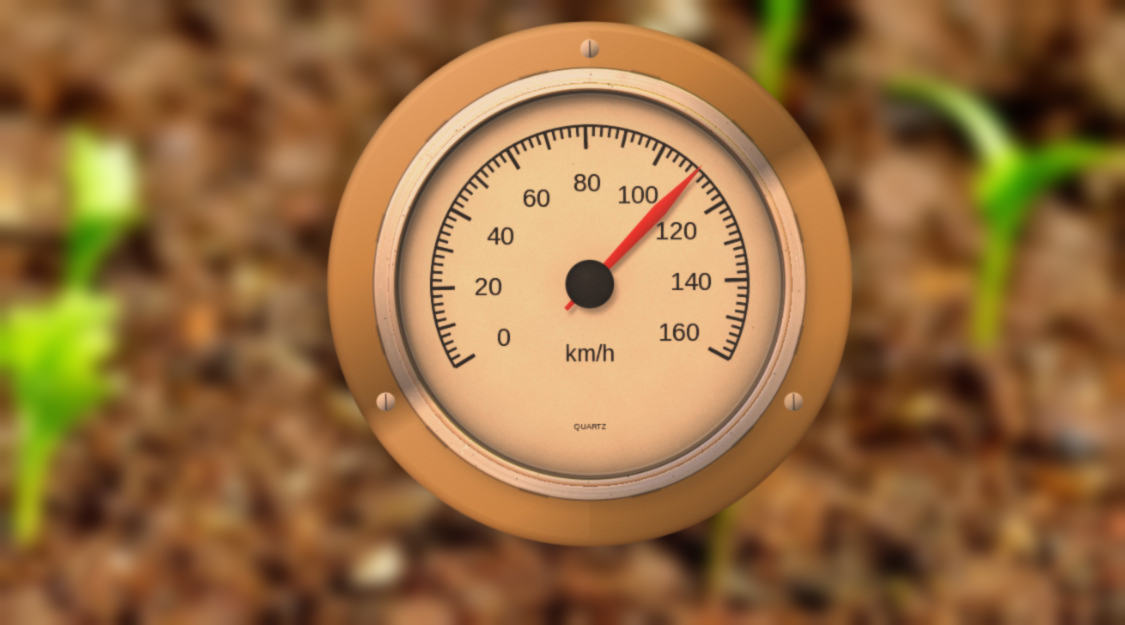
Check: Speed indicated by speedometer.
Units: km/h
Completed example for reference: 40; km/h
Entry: 110; km/h
